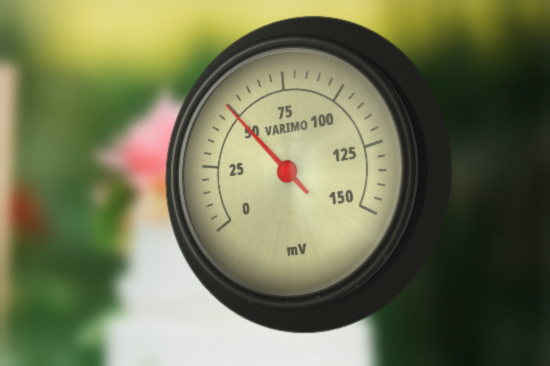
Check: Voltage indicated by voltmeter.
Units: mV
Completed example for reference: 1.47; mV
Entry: 50; mV
